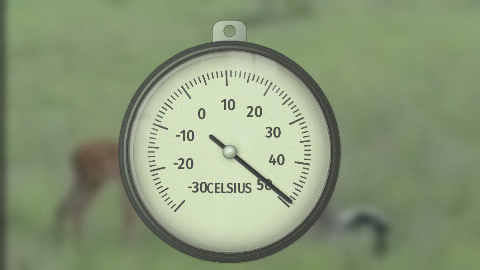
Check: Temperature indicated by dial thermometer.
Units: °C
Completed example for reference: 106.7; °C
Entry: 49; °C
